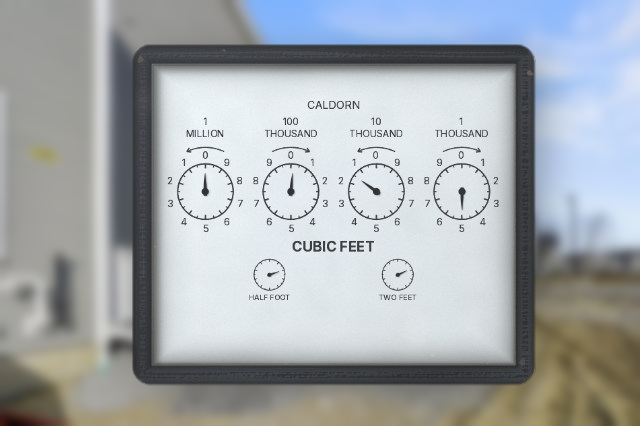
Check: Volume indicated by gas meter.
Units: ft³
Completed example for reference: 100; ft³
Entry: 1500; ft³
